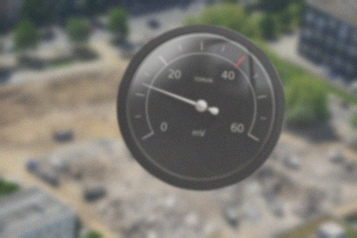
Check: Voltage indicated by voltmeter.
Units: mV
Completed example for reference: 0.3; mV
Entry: 12.5; mV
